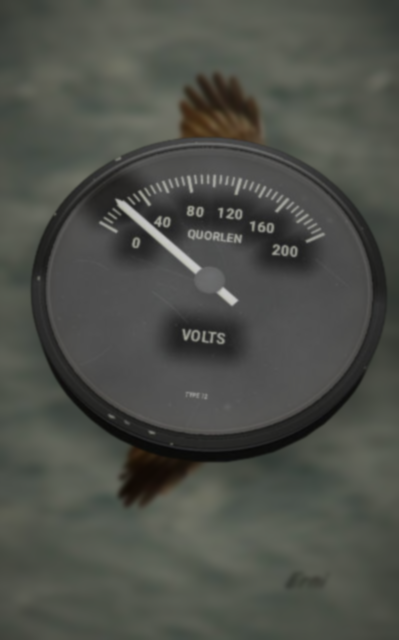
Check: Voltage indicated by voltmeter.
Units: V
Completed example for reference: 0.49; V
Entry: 20; V
